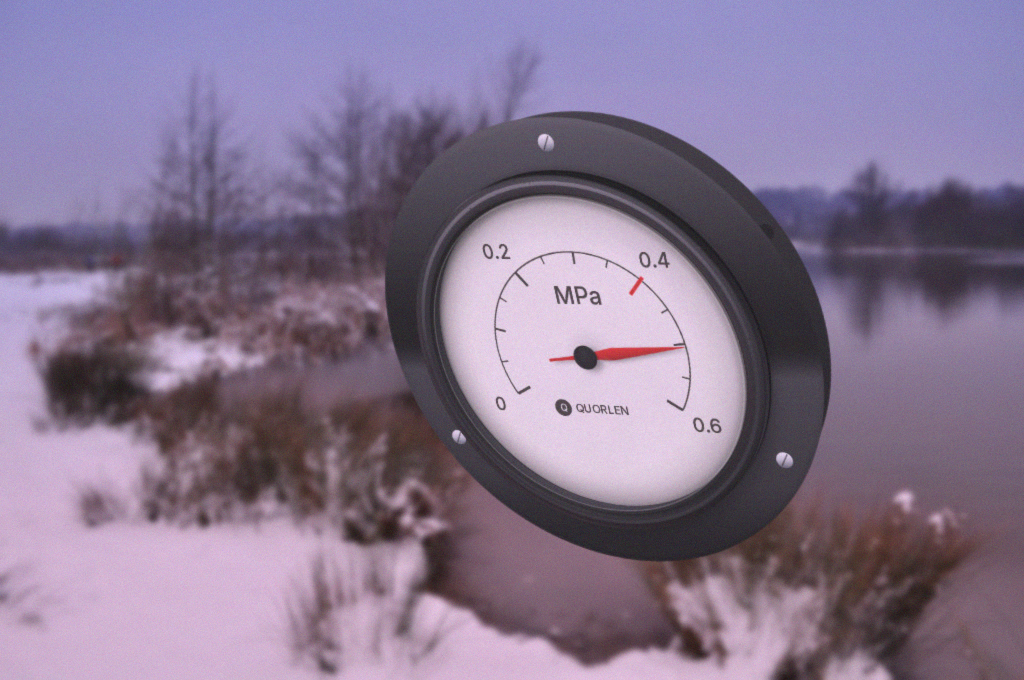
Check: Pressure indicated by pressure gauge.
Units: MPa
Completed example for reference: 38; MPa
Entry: 0.5; MPa
